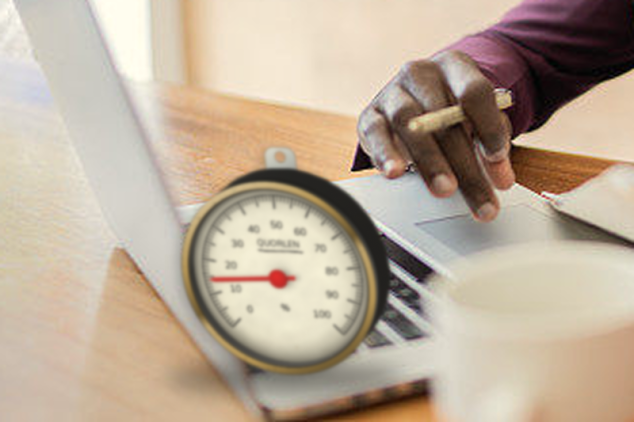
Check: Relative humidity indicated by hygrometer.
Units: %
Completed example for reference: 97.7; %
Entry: 15; %
